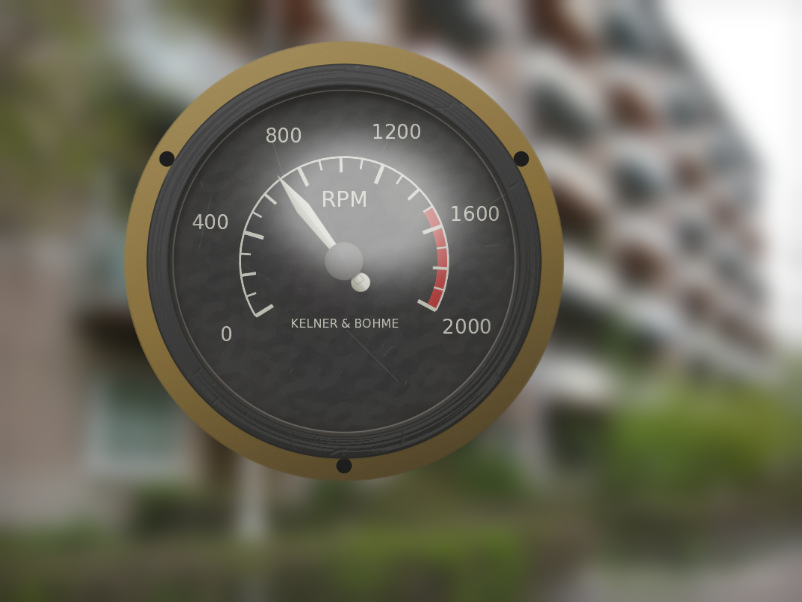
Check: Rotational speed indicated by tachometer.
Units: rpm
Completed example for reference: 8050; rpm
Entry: 700; rpm
